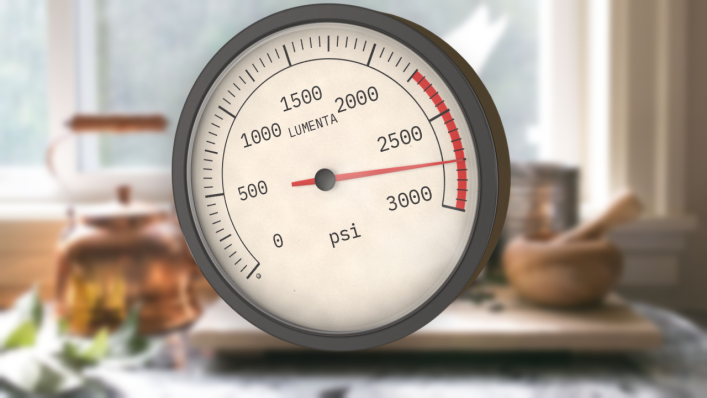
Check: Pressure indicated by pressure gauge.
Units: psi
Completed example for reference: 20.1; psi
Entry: 2750; psi
